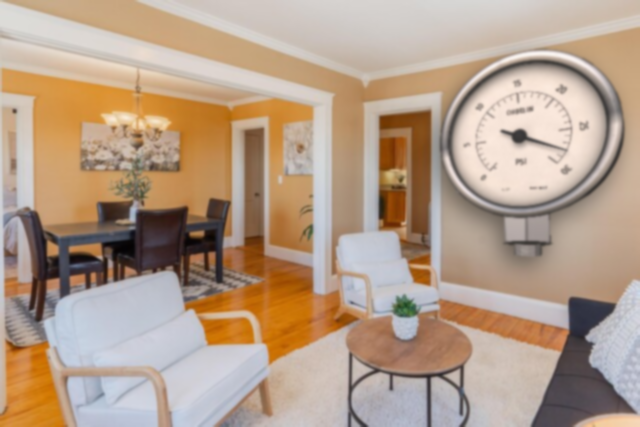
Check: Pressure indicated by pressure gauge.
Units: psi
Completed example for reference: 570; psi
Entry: 28; psi
